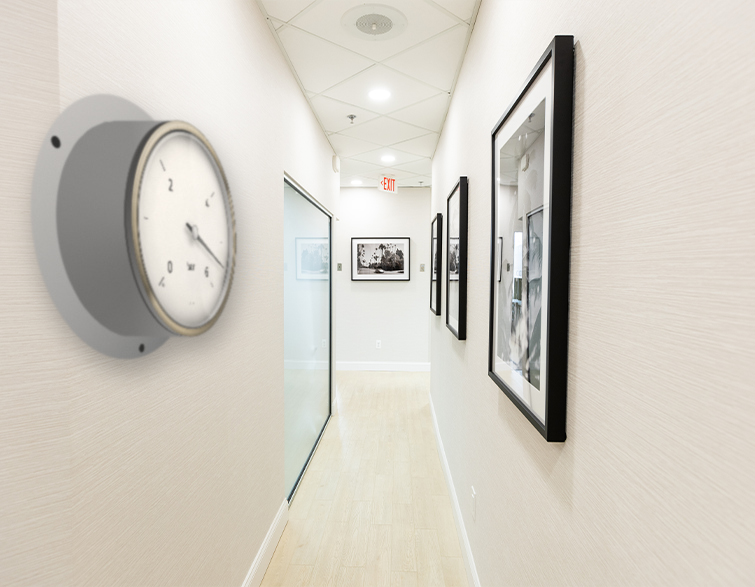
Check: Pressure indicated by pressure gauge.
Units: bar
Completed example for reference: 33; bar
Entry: 5.5; bar
